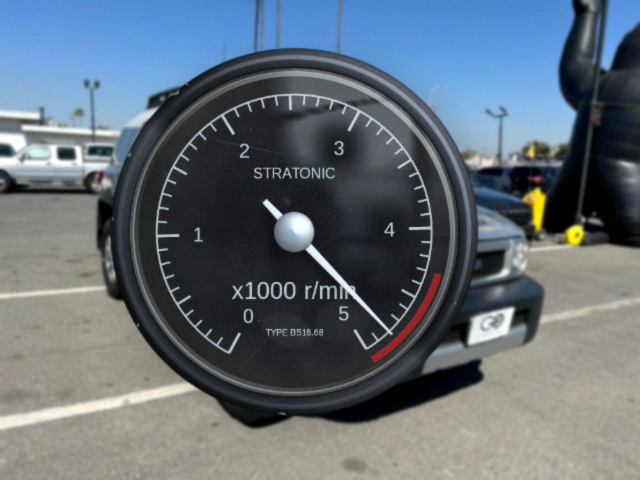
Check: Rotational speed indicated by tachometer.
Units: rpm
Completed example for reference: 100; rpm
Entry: 4800; rpm
